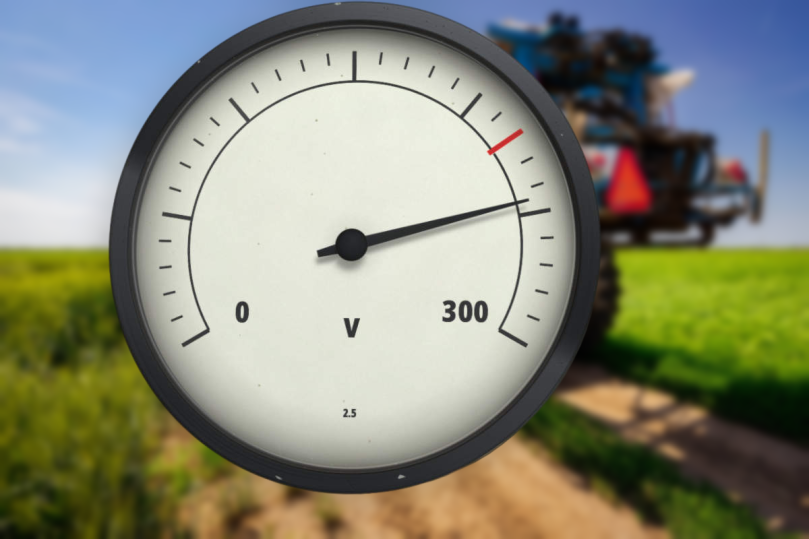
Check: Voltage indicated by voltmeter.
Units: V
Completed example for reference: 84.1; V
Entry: 245; V
